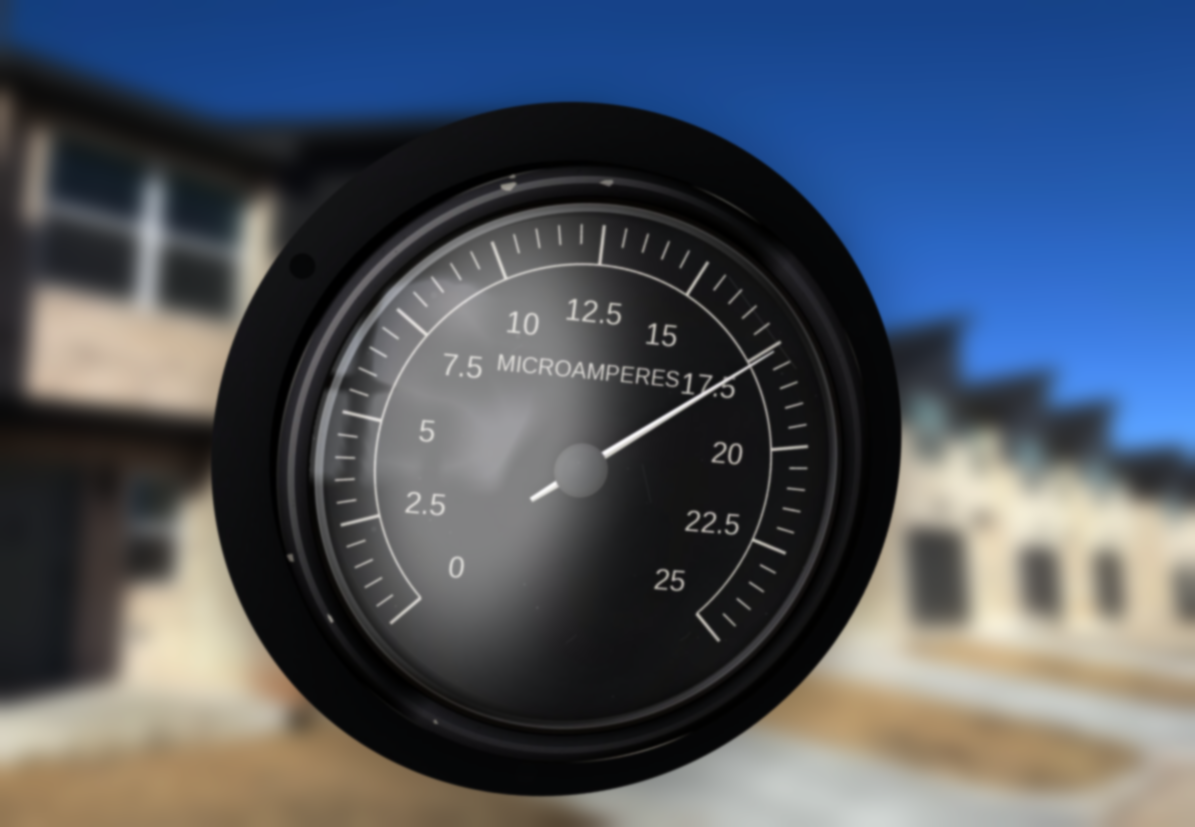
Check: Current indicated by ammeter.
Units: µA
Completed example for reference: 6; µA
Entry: 17.5; µA
